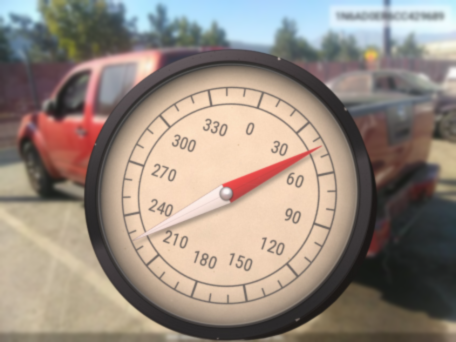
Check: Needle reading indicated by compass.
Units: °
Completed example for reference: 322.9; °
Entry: 45; °
